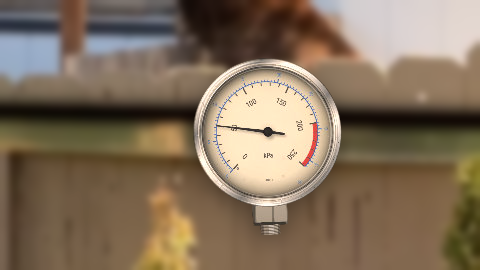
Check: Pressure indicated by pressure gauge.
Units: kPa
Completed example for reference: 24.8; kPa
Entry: 50; kPa
